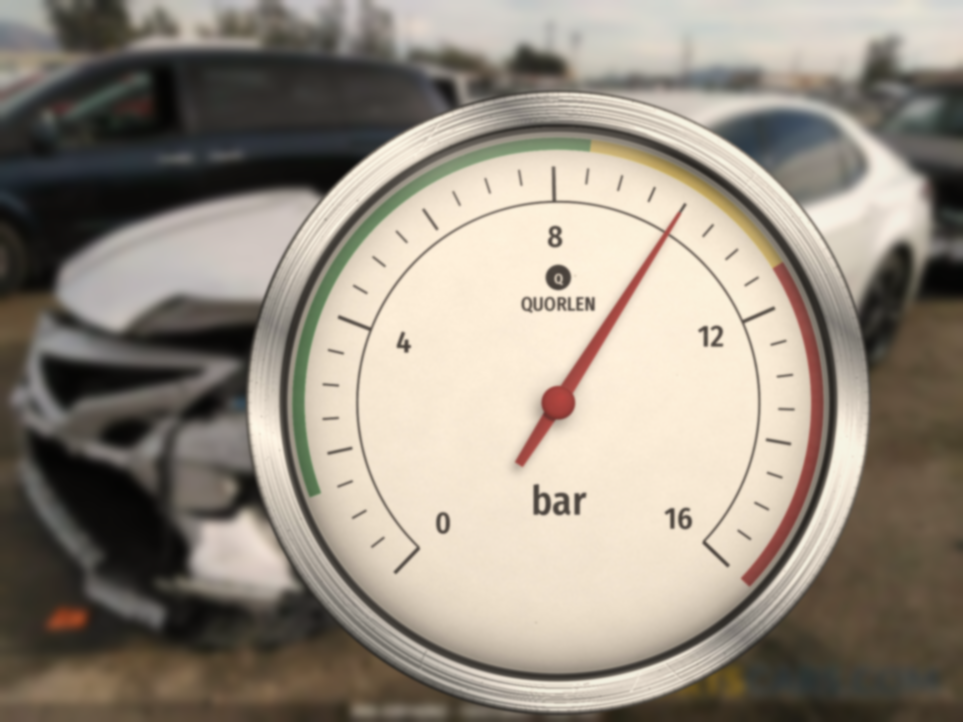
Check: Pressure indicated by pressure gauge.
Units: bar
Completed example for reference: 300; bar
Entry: 10; bar
